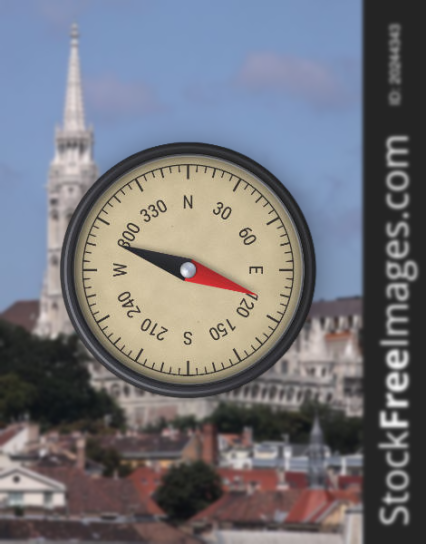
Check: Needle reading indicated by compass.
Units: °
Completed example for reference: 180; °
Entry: 110; °
